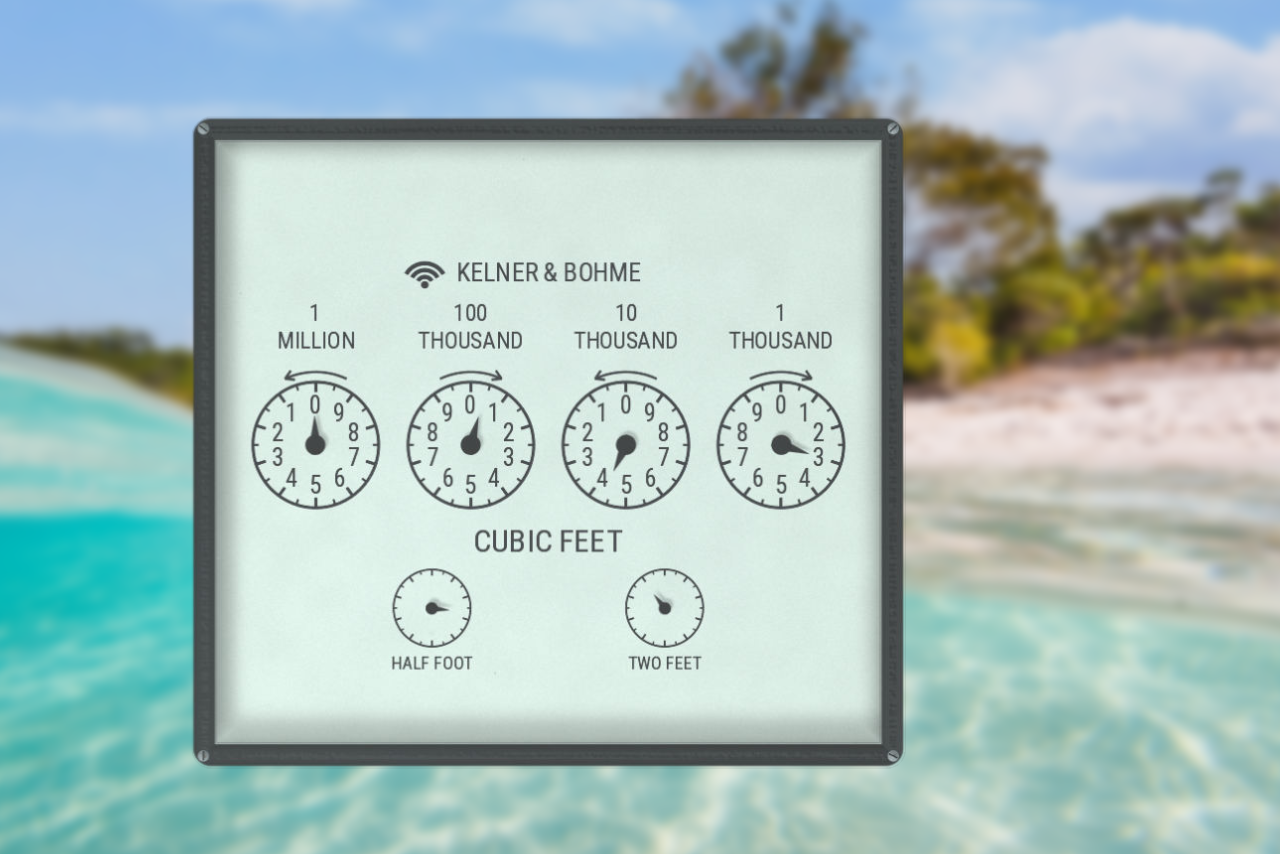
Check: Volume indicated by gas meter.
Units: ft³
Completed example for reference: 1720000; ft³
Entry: 4300; ft³
